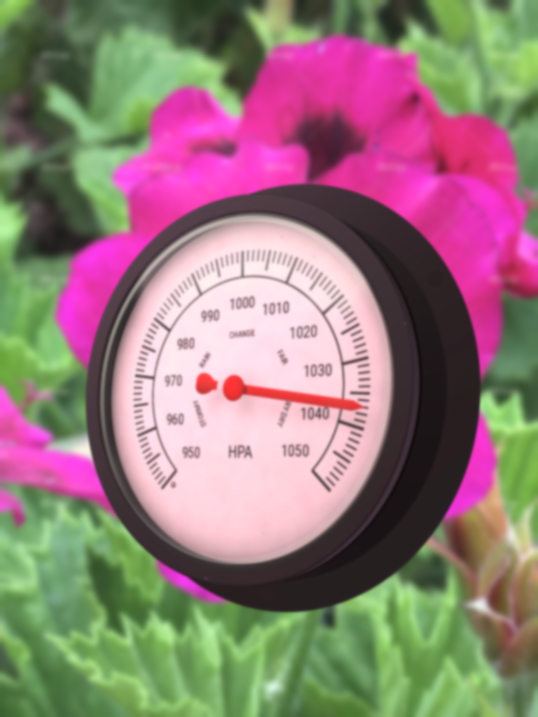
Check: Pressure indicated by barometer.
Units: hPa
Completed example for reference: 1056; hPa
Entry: 1037; hPa
